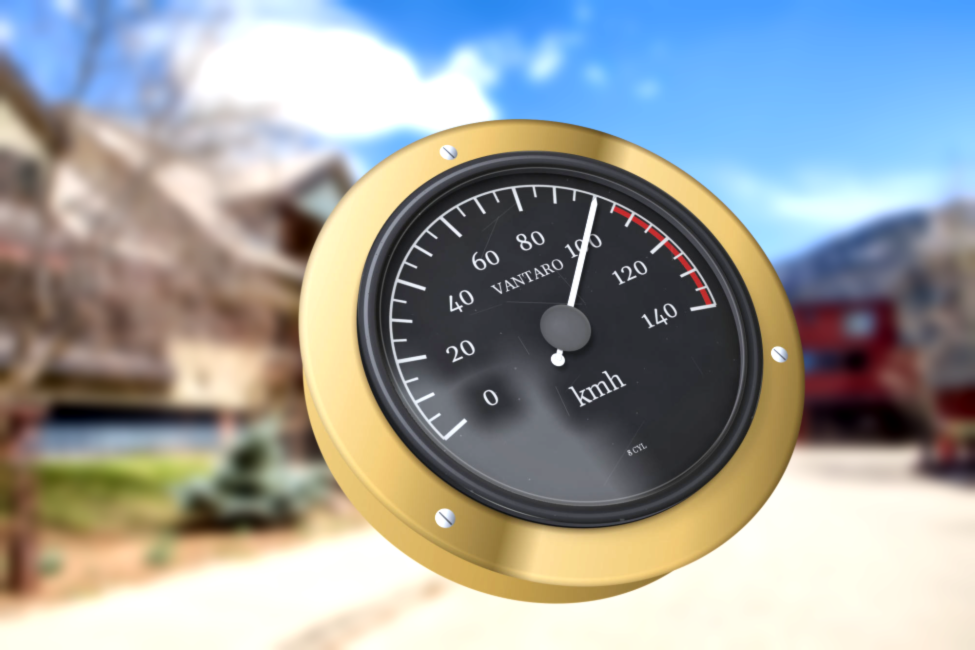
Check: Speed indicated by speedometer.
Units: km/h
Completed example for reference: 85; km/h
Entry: 100; km/h
